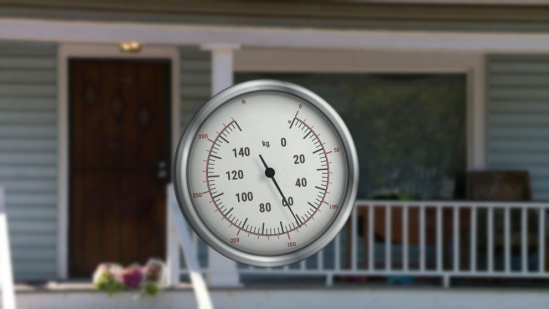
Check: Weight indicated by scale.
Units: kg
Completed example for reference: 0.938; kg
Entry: 62; kg
